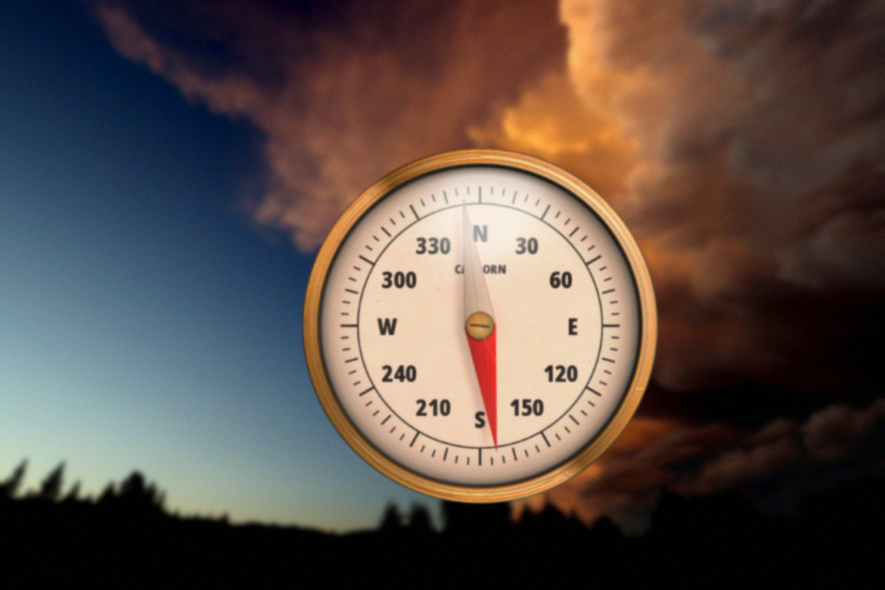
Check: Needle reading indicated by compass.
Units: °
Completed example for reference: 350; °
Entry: 172.5; °
